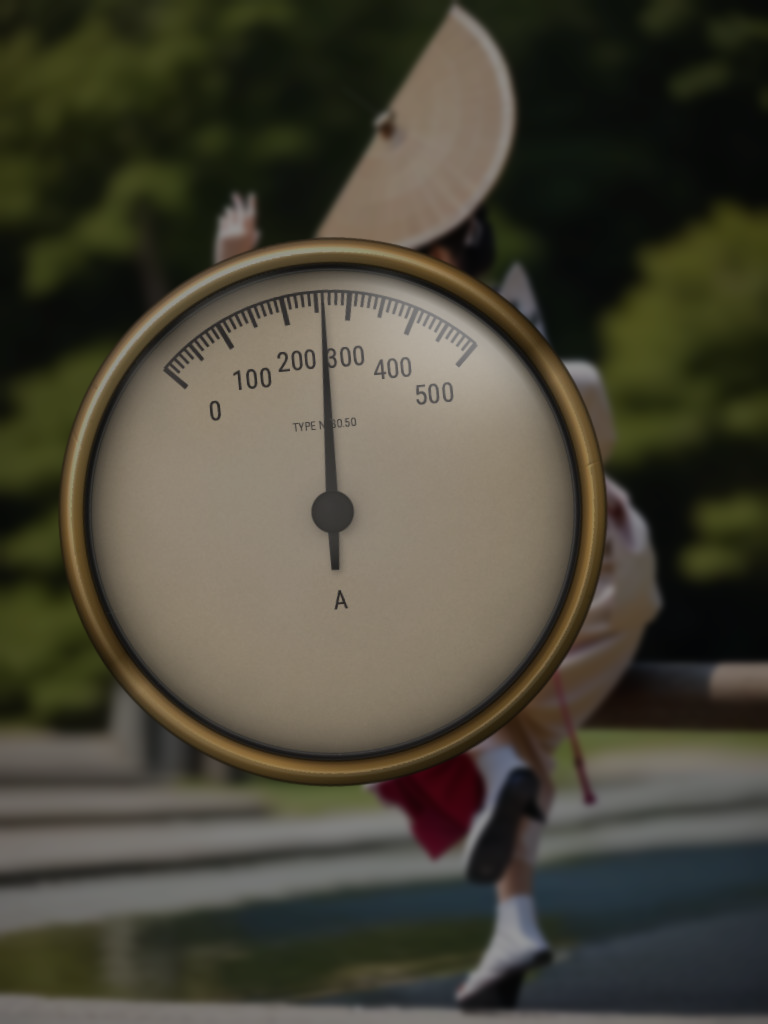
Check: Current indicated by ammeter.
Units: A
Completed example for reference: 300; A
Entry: 260; A
